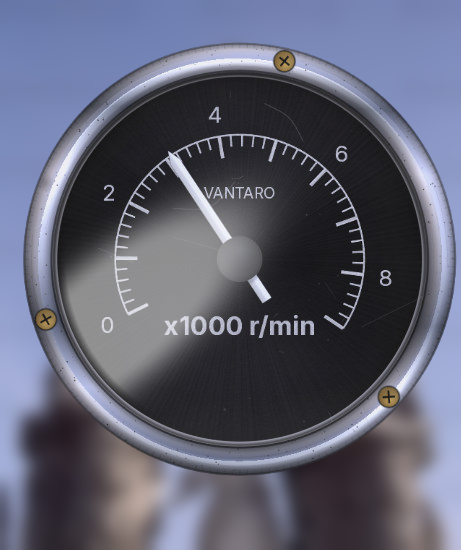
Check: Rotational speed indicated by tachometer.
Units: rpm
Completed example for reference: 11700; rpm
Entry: 3100; rpm
